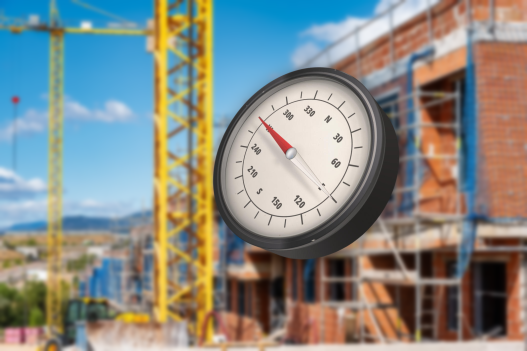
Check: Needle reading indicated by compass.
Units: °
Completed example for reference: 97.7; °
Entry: 270; °
